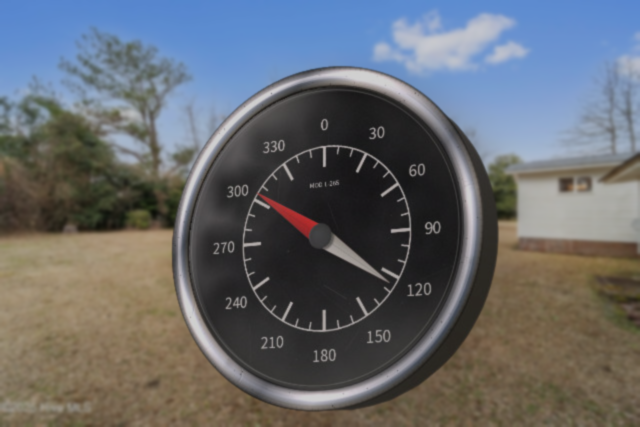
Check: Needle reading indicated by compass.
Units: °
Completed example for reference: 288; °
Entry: 305; °
